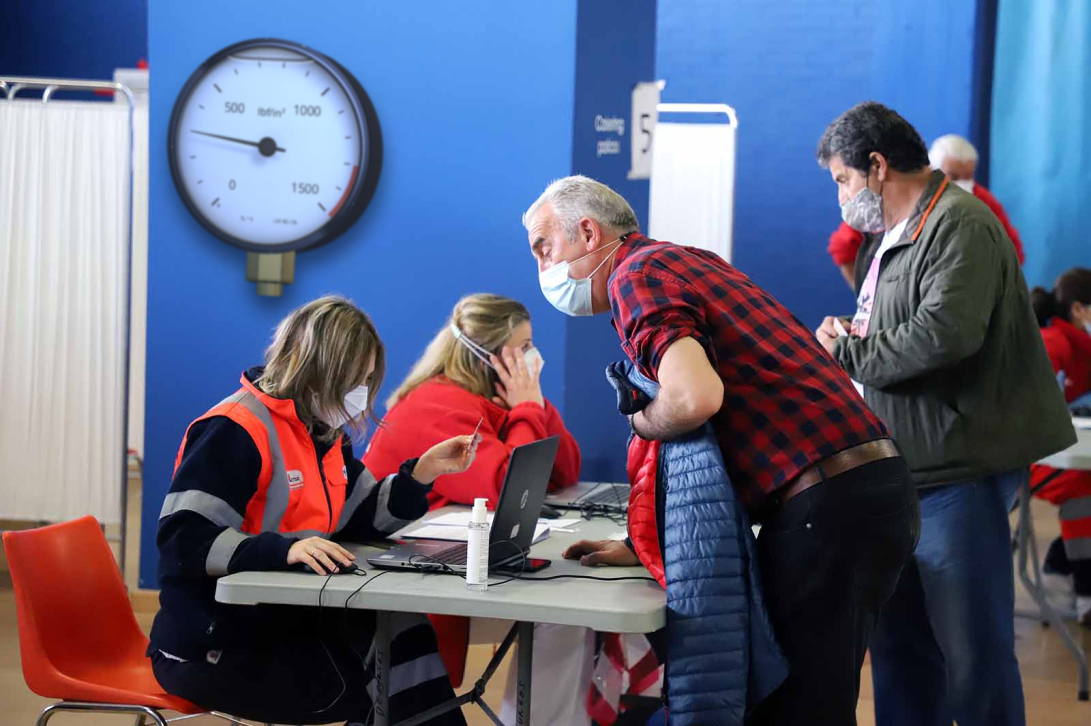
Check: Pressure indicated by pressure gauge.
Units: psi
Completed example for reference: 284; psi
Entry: 300; psi
